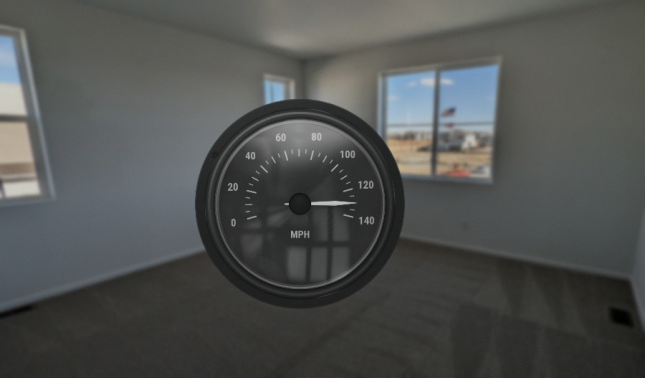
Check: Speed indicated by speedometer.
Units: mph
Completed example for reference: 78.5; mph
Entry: 130; mph
